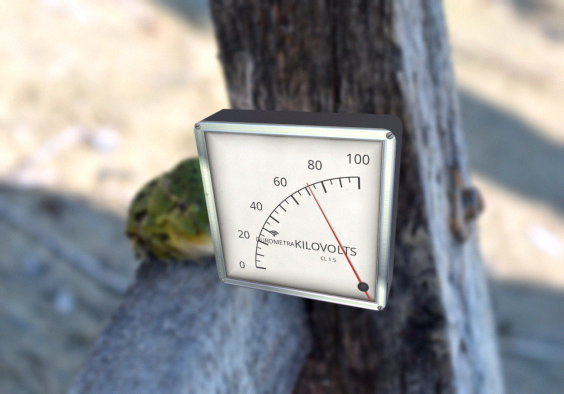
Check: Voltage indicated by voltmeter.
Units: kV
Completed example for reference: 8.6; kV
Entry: 72.5; kV
